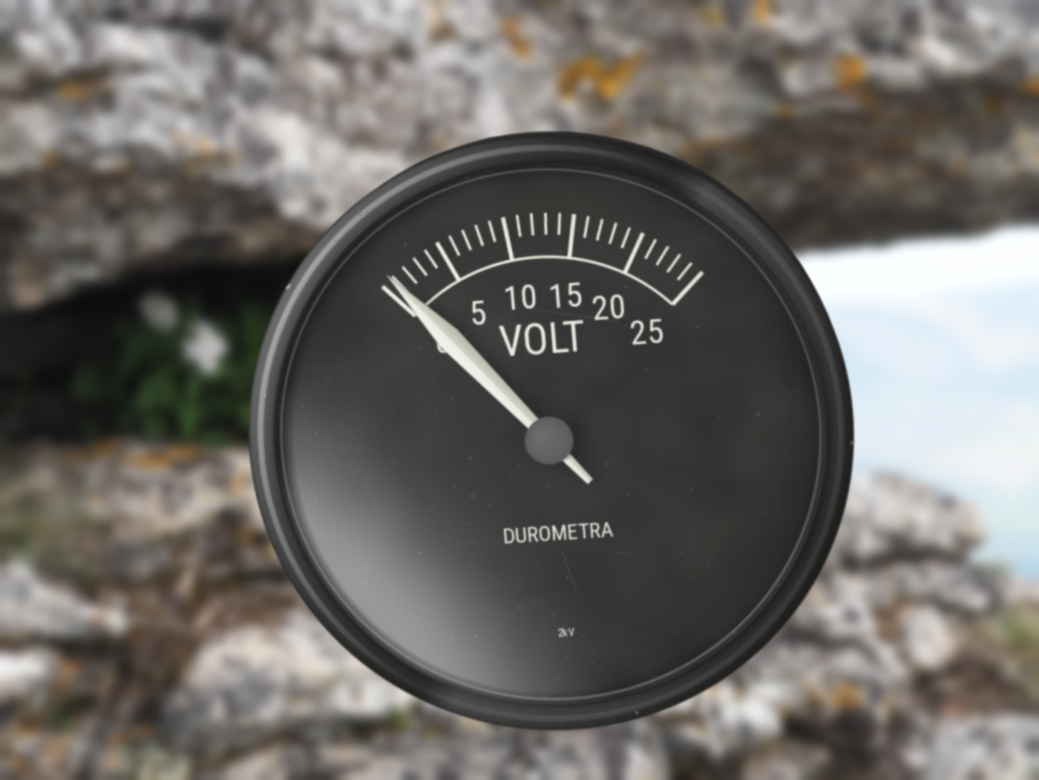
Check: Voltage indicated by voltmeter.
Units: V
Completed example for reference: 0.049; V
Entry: 1; V
